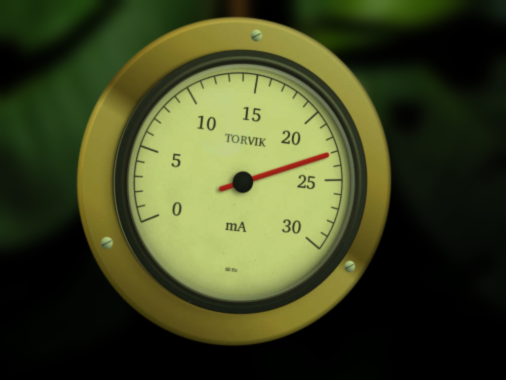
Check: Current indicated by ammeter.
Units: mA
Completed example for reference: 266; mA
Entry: 23; mA
